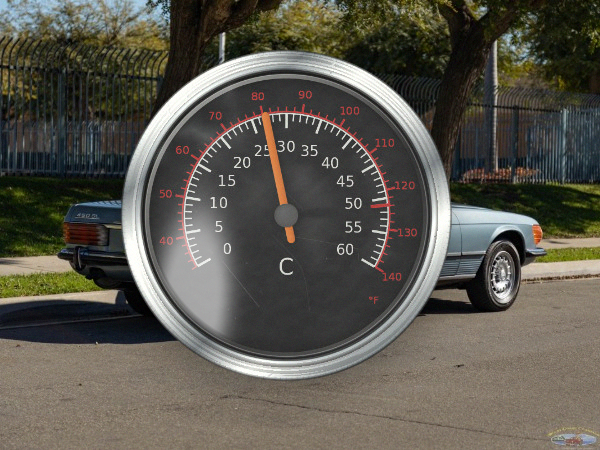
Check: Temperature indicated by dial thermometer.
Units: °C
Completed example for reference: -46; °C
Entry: 27; °C
